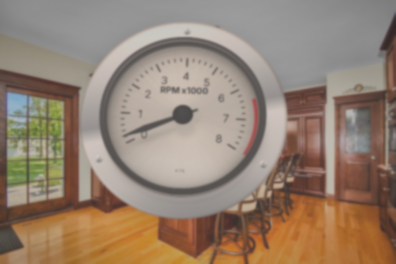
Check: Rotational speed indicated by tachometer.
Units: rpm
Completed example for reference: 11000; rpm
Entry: 200; rpm
